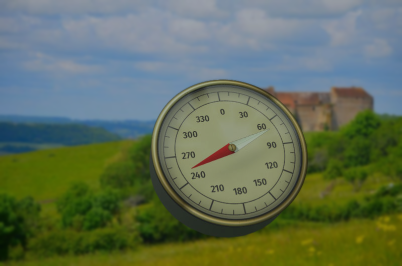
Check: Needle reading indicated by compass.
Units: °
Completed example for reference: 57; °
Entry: 250; °
